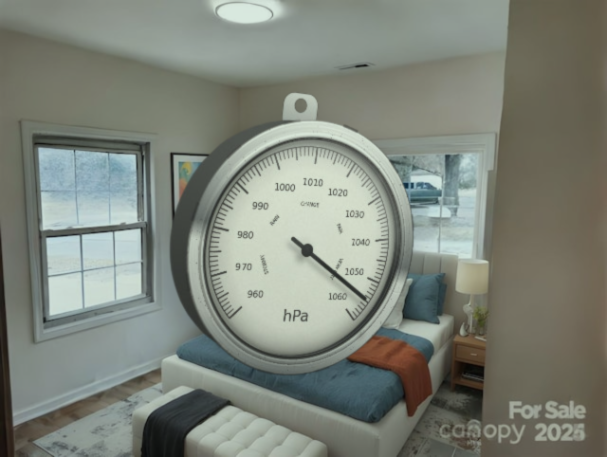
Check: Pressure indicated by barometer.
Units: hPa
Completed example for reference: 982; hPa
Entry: 1055; hPa
